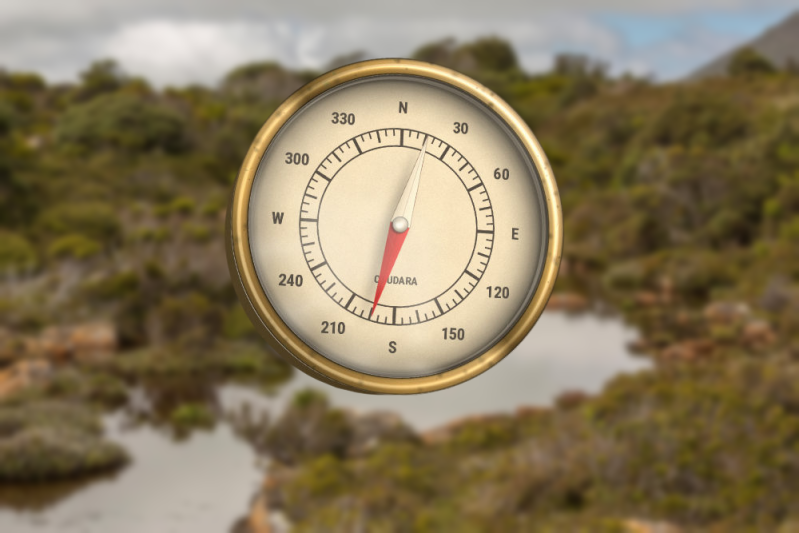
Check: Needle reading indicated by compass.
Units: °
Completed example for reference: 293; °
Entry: 195; °
